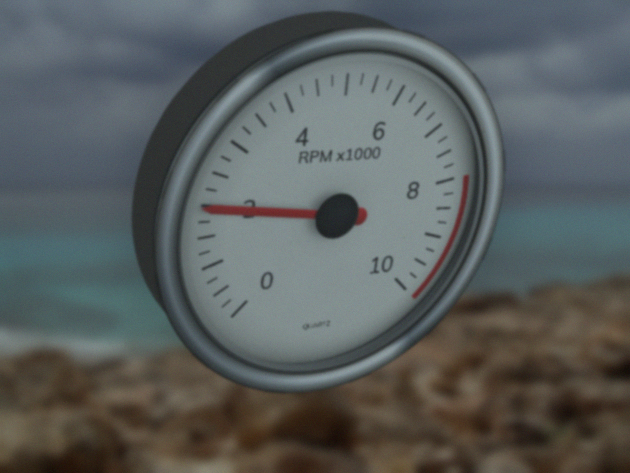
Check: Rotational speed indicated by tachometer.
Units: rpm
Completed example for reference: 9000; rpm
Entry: 2000; rpm
